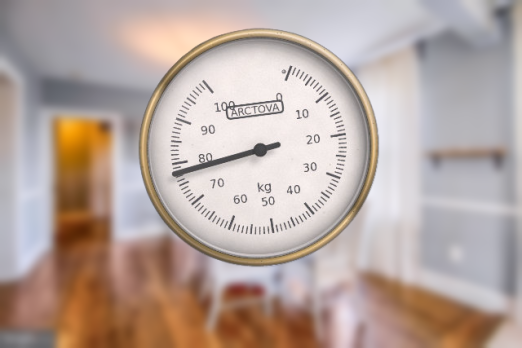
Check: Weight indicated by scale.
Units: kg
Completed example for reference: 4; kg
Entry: 78; kg
